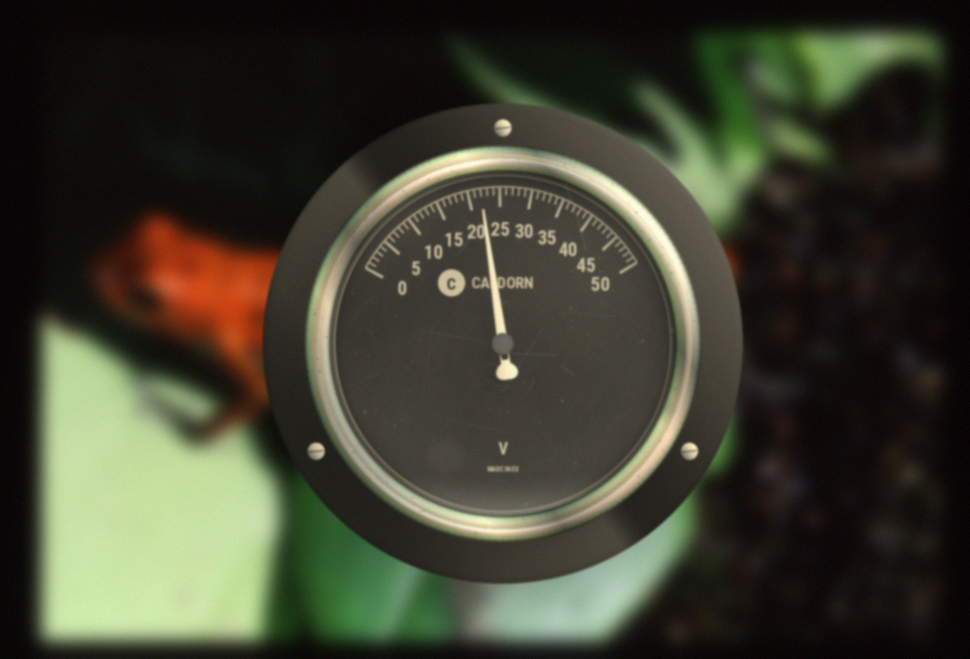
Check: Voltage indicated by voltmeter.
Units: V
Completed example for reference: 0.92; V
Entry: 22; V
